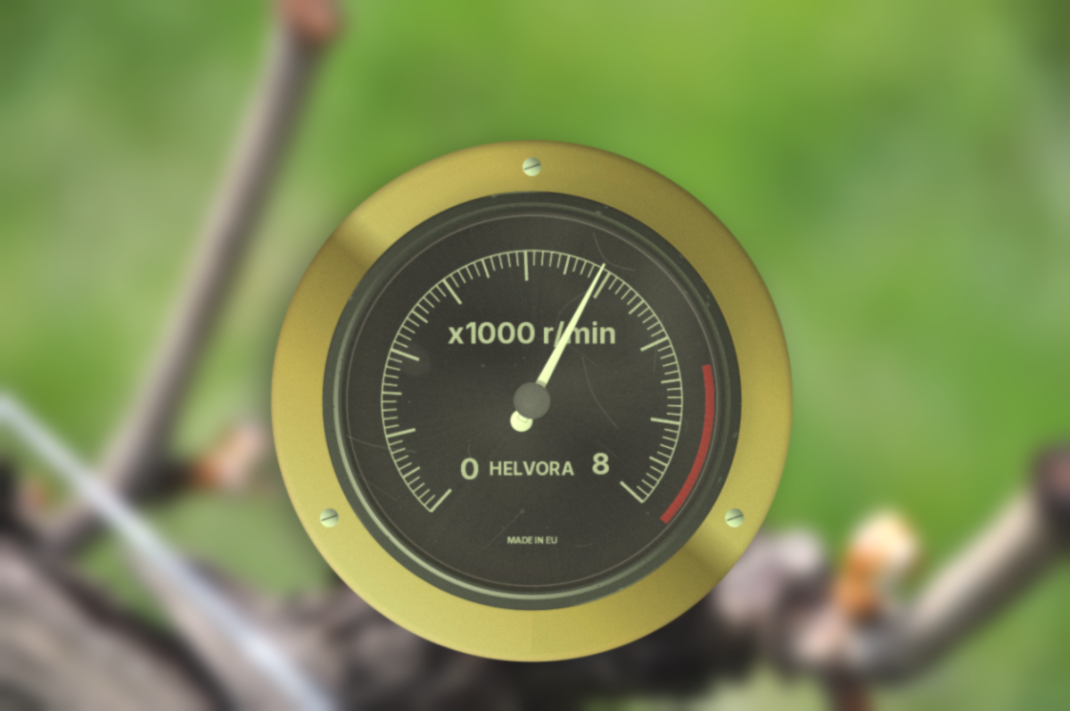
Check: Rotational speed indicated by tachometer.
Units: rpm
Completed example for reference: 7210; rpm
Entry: 4900; rpm
